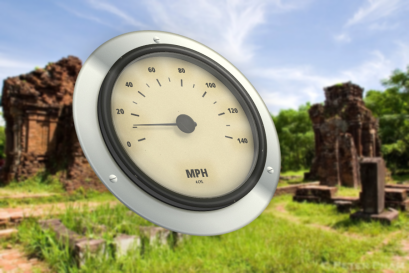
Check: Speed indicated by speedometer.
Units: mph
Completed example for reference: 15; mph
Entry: 10; mph
